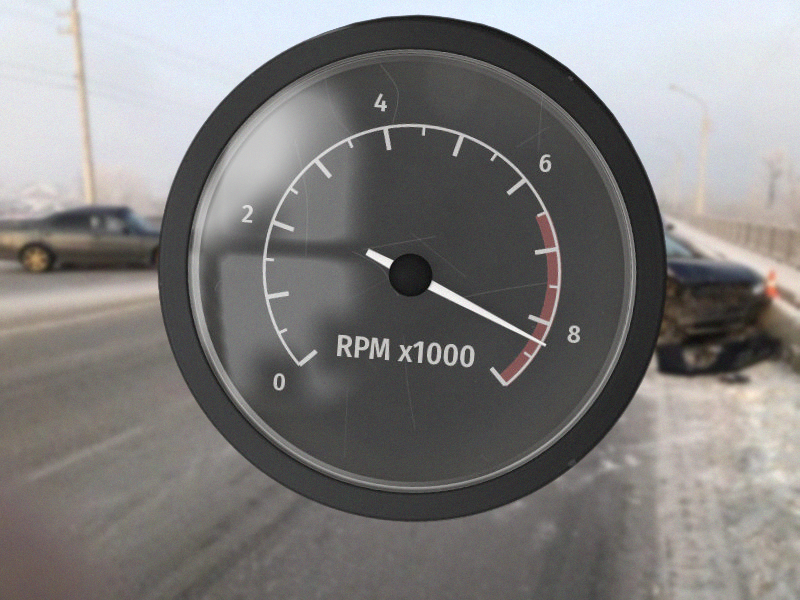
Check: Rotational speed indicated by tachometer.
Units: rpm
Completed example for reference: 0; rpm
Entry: 8250; rpm
